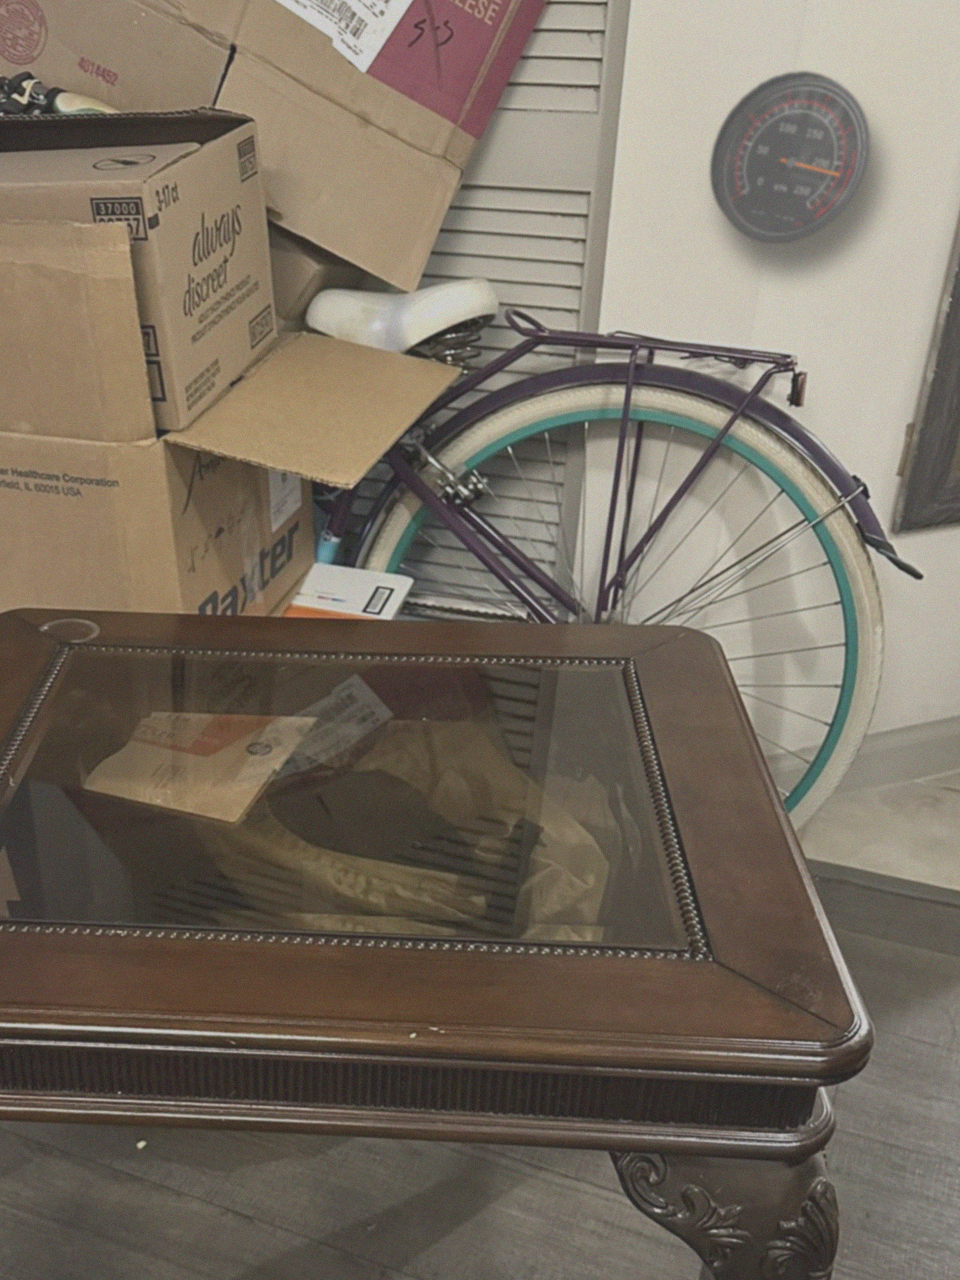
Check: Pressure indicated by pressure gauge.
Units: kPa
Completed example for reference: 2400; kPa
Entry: 210; kPa
